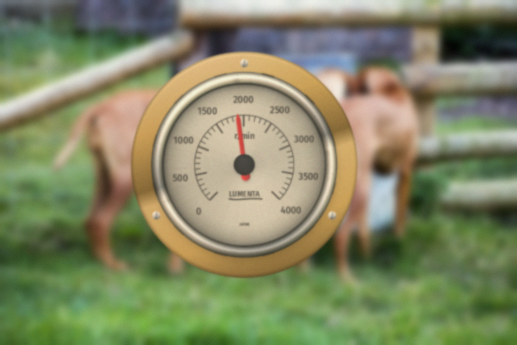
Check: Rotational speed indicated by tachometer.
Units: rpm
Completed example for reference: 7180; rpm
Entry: 1900; rpm
